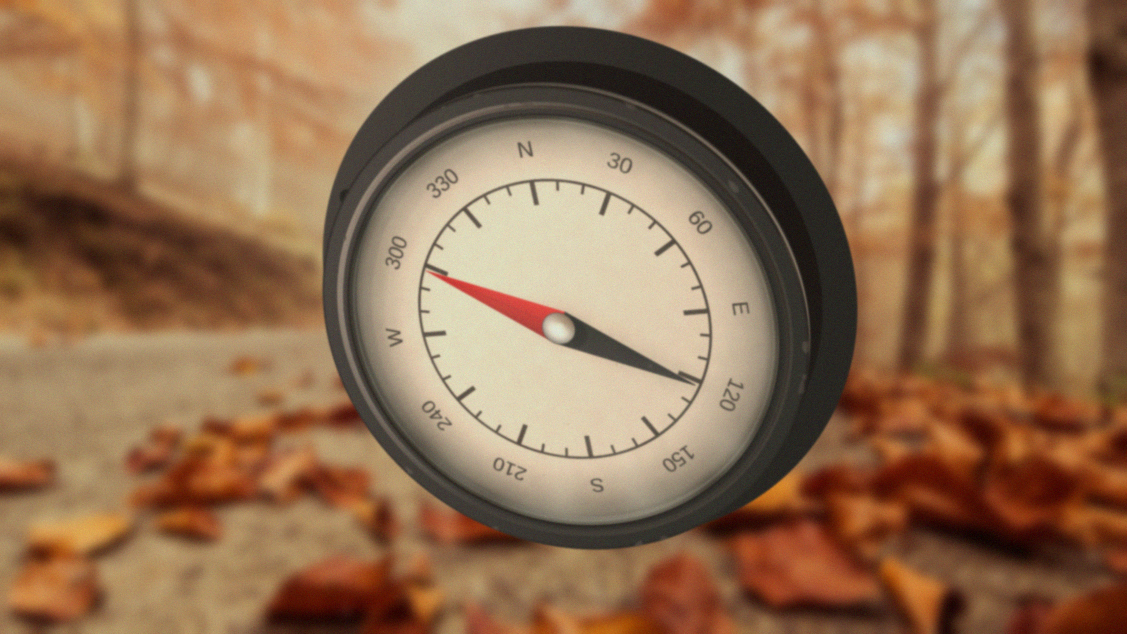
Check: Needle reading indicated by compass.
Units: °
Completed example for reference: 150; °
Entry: 300; °
